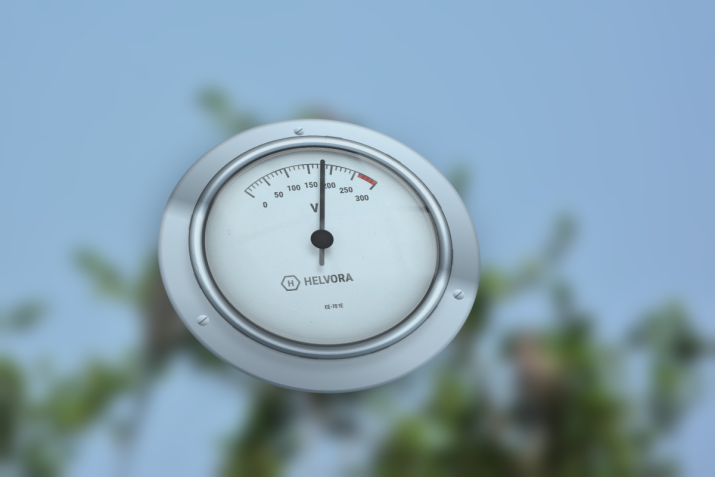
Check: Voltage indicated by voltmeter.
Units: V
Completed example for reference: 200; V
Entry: 180; V
